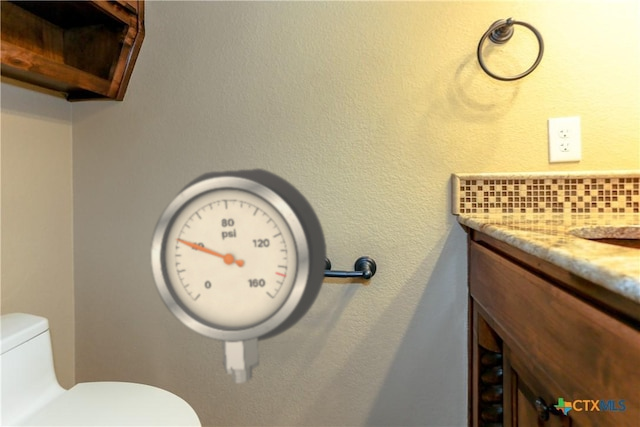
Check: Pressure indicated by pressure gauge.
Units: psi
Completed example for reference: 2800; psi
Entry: 40; psi
